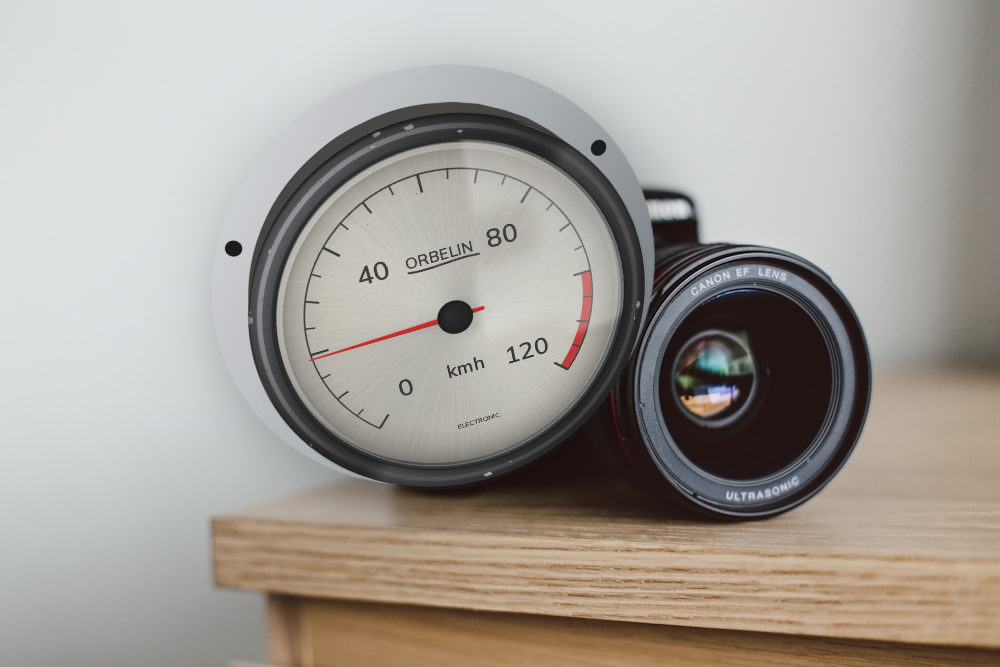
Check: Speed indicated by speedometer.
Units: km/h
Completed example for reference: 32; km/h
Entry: 20; km/h
